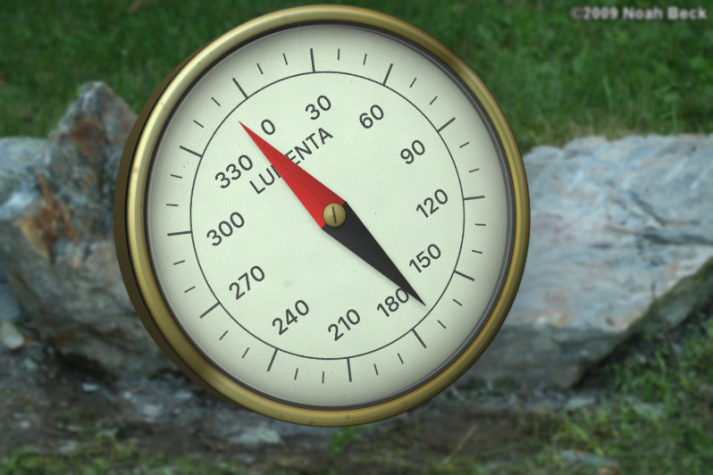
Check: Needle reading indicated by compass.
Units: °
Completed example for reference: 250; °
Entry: 350; °
